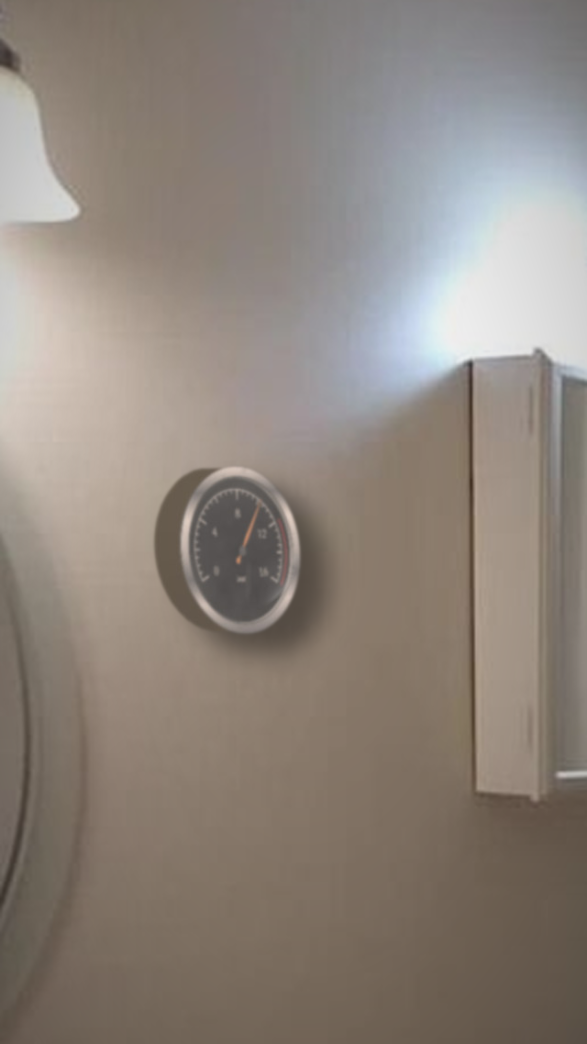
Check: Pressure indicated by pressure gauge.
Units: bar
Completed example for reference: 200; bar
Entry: 10; bar
